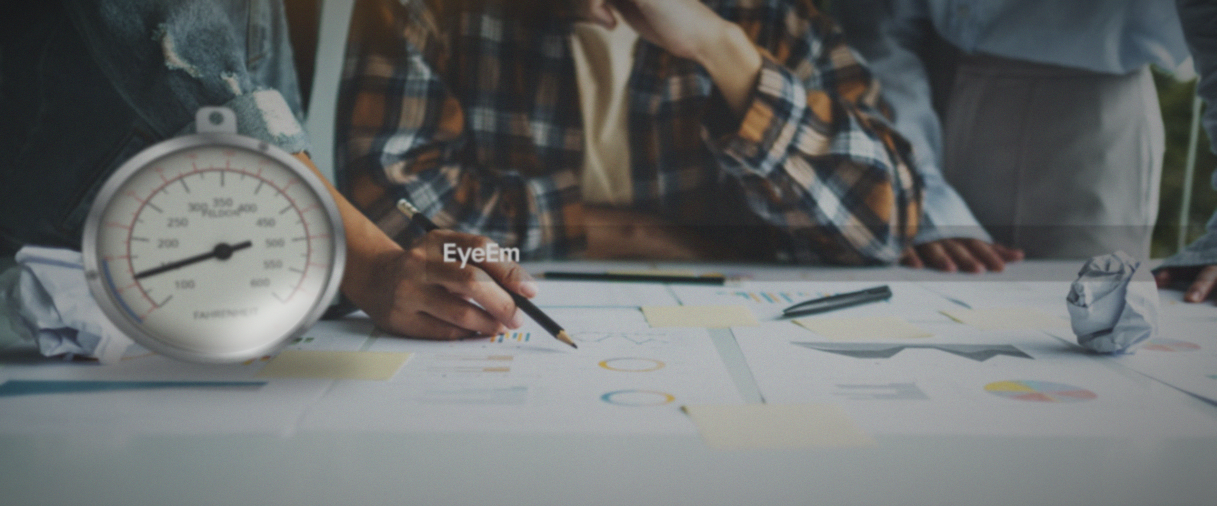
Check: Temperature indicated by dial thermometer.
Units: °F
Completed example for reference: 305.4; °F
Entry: 150; °F
